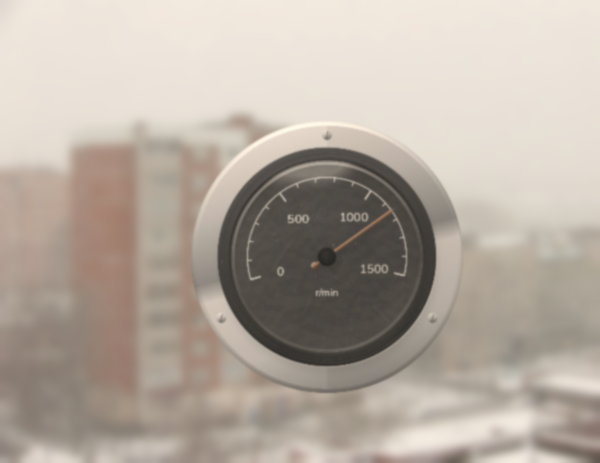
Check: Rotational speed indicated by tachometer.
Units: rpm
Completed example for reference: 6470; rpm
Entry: 1150; rpm
